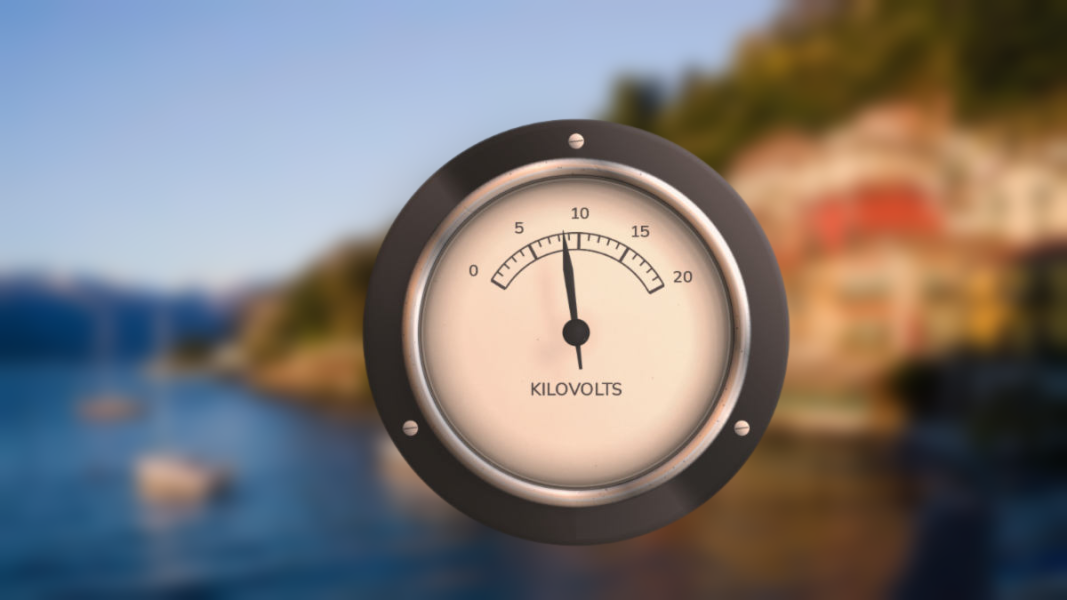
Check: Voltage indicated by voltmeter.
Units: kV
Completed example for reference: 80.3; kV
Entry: 8.5; kV
